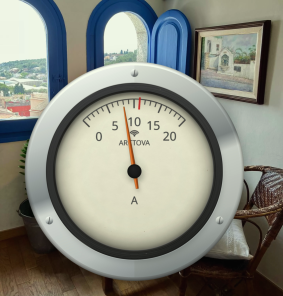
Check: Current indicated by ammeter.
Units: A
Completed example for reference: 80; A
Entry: 8; A
